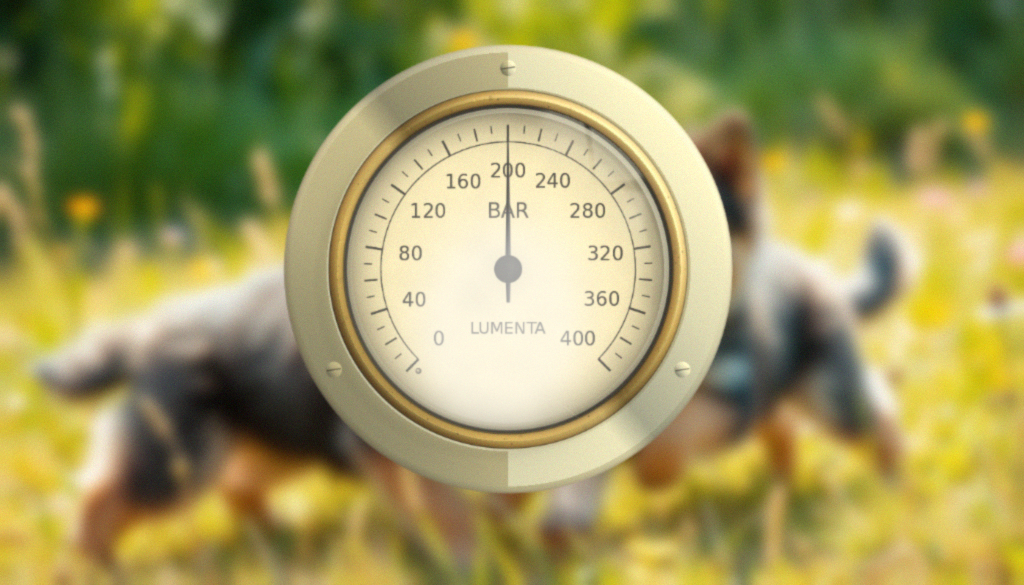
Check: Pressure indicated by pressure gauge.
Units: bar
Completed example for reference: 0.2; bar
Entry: 200; bar
